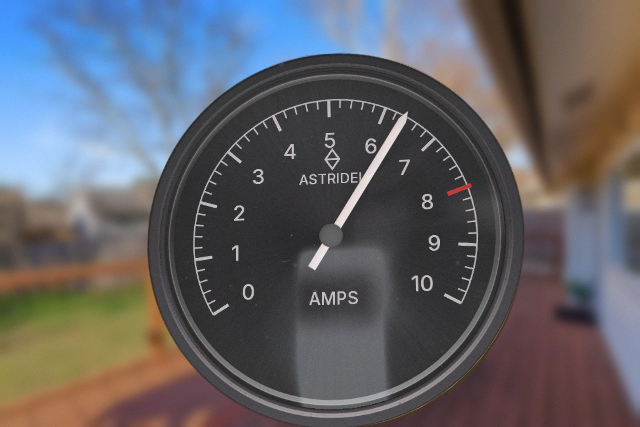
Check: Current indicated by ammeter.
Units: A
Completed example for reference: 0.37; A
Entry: 6.4; A
